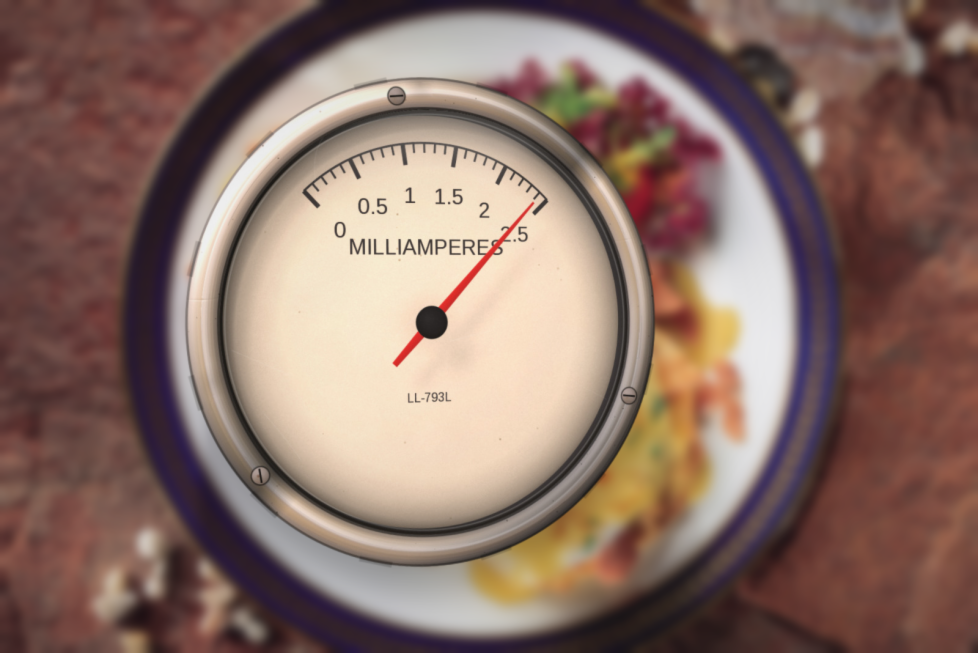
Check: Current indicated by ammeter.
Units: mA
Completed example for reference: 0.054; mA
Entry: 2.4; mA
